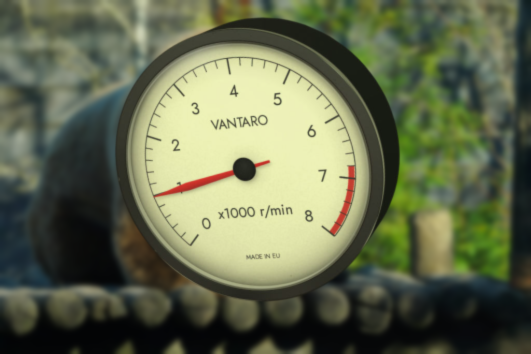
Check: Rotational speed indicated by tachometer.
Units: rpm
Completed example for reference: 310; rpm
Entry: 1000; rpm
